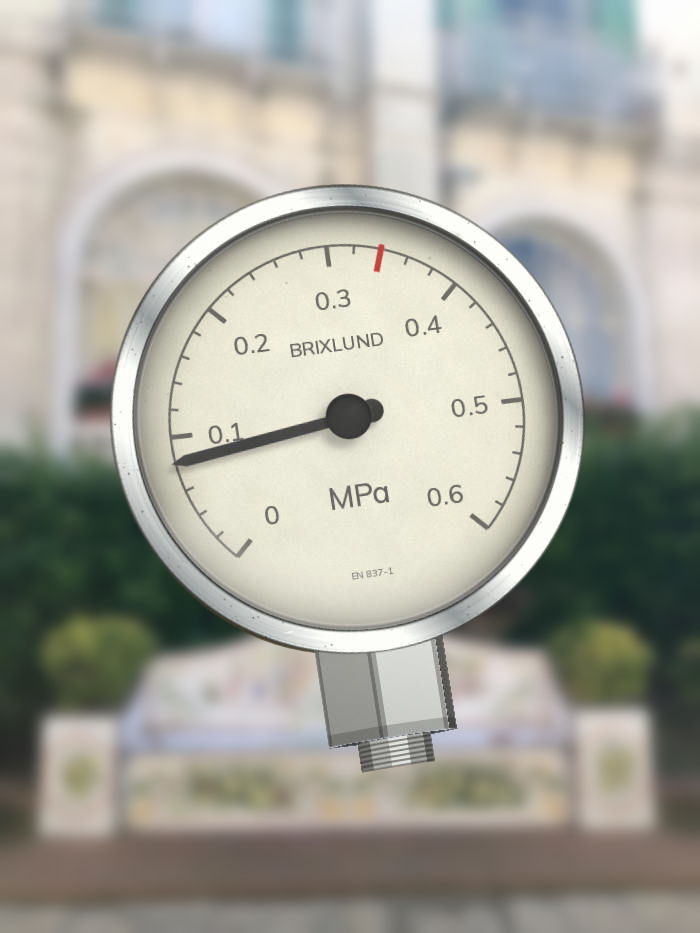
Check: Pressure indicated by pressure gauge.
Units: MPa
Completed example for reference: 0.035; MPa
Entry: 0.08; MPa
